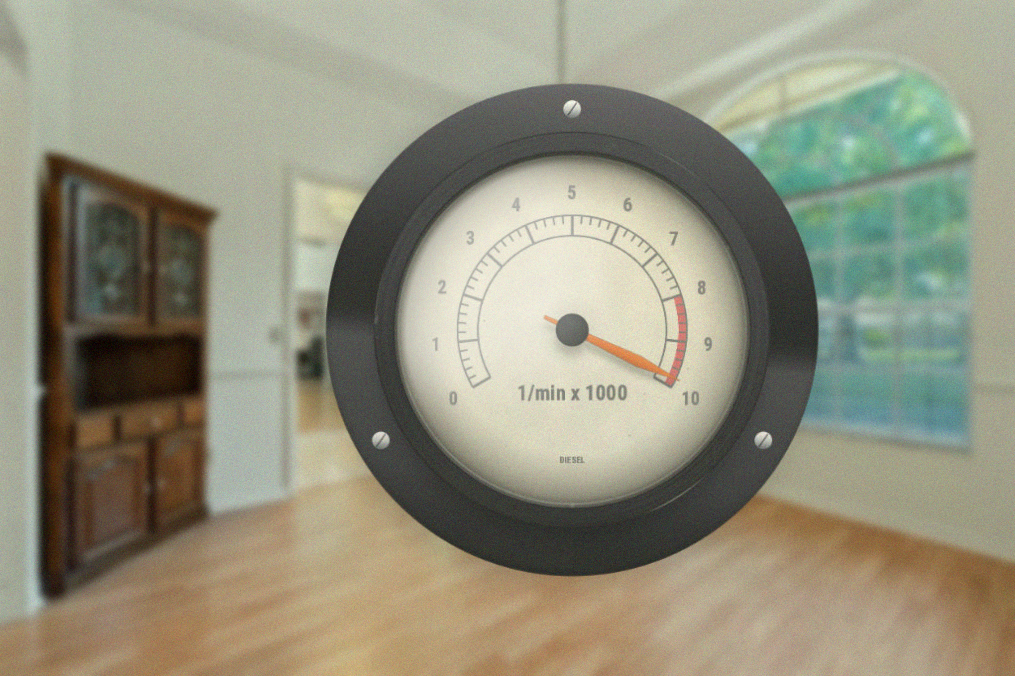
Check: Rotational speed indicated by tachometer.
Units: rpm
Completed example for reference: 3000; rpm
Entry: 9800; rpm
